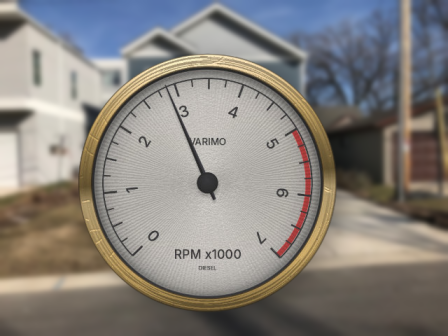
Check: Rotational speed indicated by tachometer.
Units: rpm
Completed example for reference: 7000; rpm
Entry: 2875; rpm
